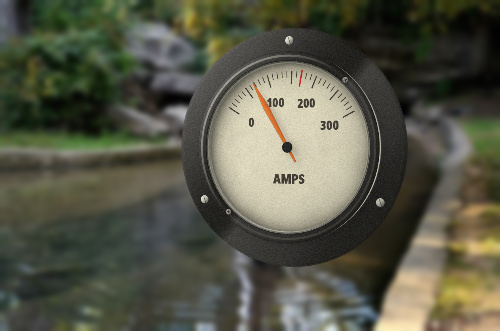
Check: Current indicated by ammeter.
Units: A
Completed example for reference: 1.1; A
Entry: 70; A
